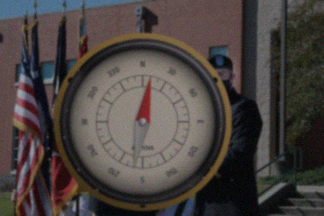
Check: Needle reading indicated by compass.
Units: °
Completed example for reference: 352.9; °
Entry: 10; °
